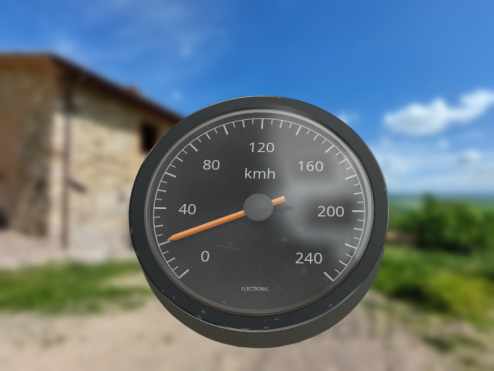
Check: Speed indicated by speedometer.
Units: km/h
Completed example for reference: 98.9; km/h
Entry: 20; km/h
